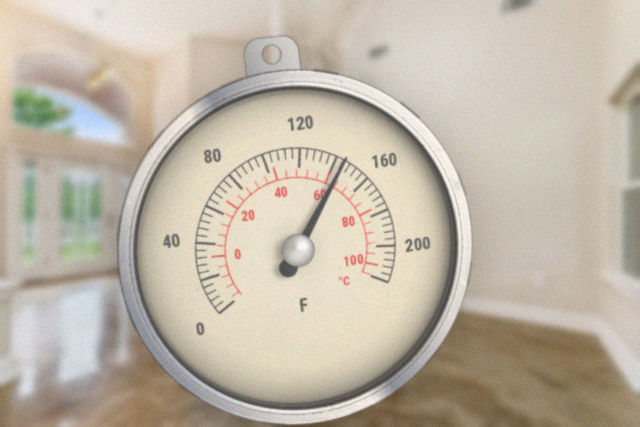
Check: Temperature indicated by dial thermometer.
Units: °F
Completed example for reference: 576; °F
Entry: 144; °F
